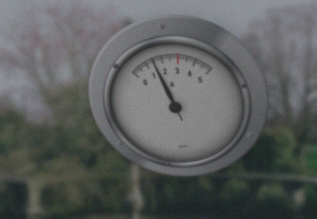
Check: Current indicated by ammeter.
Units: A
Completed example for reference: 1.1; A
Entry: 1.5; A
